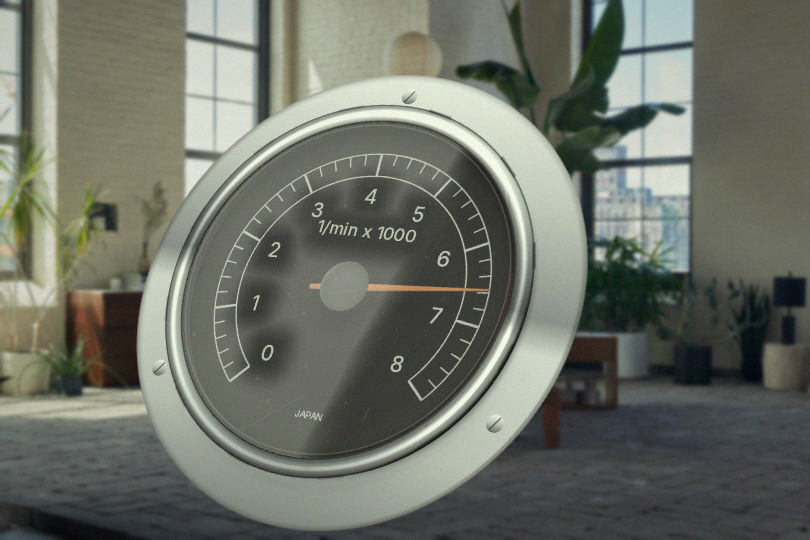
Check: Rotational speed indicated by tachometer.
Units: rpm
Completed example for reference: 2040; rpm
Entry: 6600; rpm
